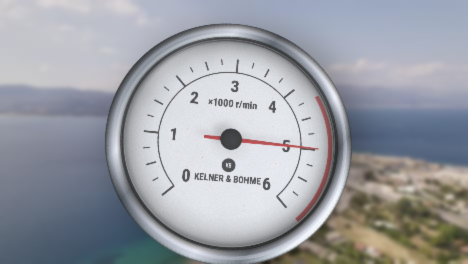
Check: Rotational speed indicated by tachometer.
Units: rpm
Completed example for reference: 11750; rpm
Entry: 5000; rpm
